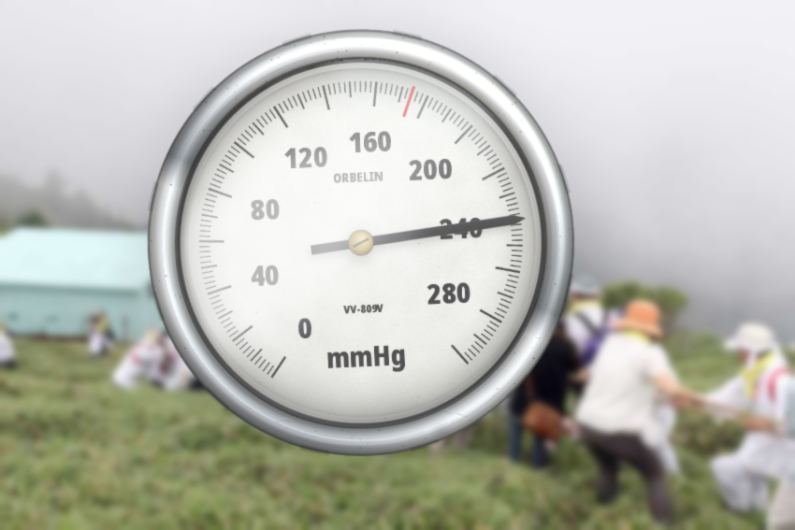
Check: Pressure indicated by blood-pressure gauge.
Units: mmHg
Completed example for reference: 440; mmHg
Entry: 240; mmHg
